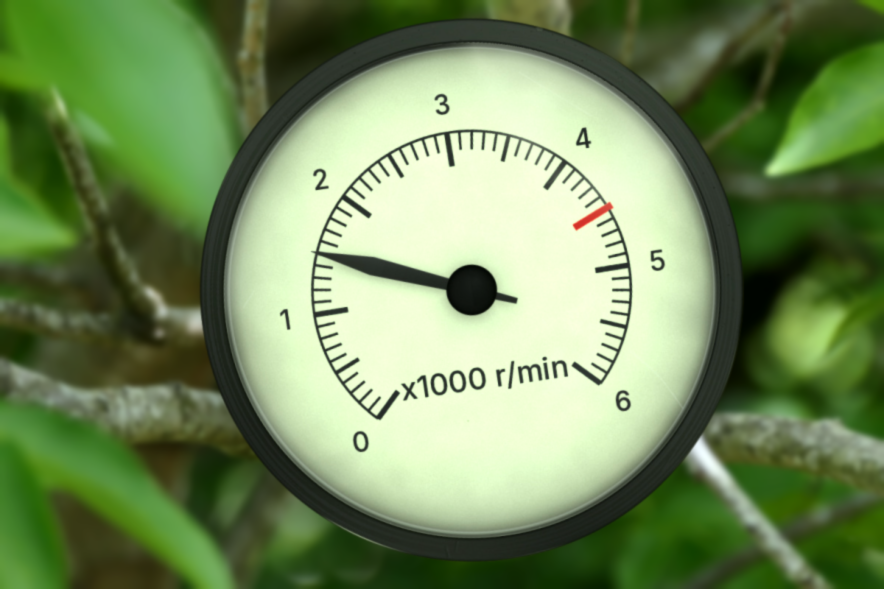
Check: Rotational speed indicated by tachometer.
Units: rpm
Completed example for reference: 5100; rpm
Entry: 1500; rpm
